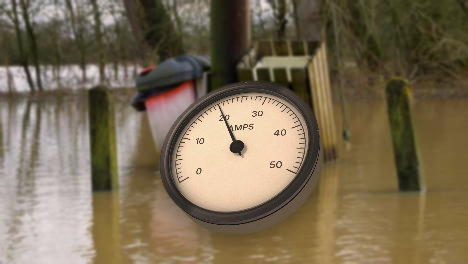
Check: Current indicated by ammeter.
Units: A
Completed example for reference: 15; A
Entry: 20; A
